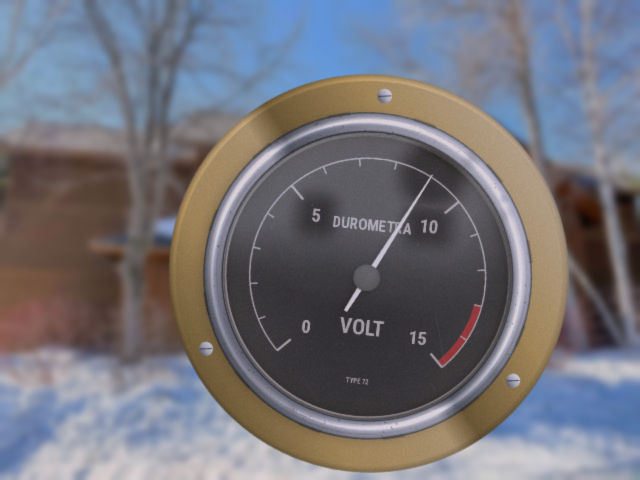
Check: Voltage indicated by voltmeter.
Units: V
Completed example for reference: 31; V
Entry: 9; V
